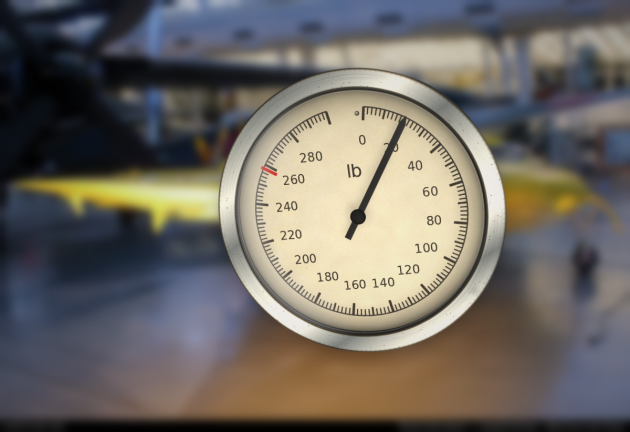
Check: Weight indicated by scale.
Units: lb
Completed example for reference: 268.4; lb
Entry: 20; lb
